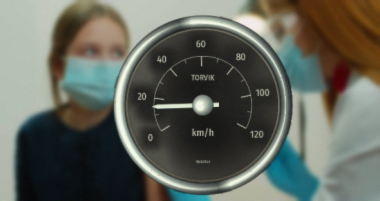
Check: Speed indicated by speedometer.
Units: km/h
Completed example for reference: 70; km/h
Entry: 15; km/h
